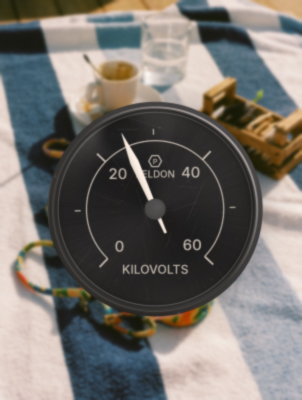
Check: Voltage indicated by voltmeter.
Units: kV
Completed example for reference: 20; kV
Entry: 25; kV
